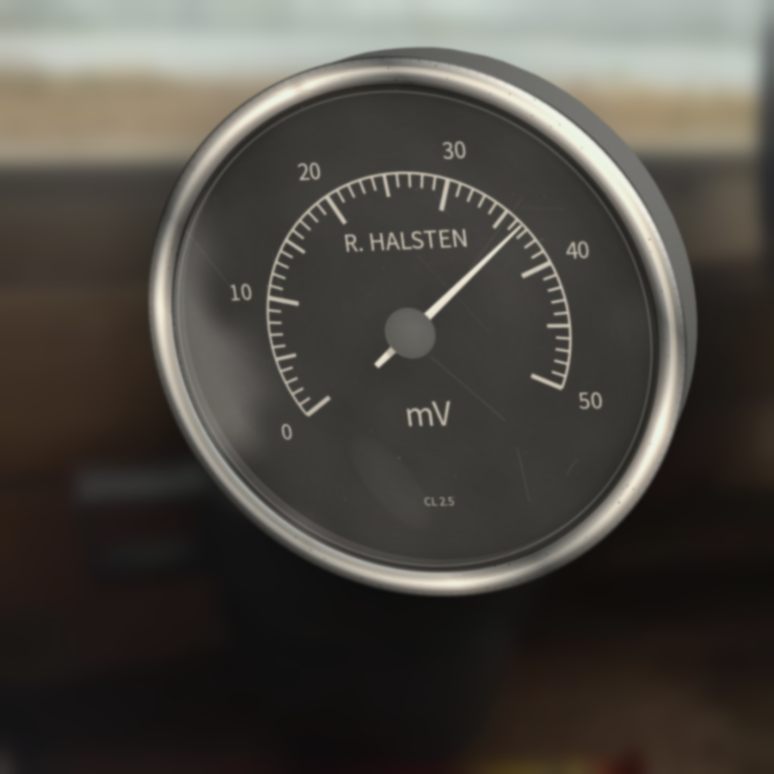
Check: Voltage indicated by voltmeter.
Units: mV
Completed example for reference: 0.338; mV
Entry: 36.5; mV
